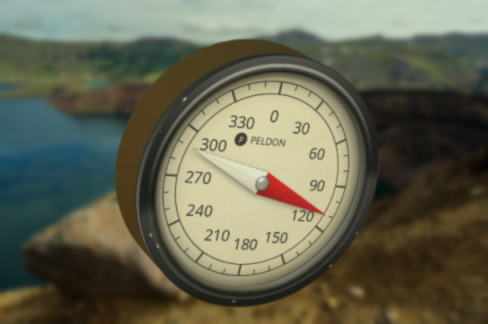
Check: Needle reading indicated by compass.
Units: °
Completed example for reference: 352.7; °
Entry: 110; °
